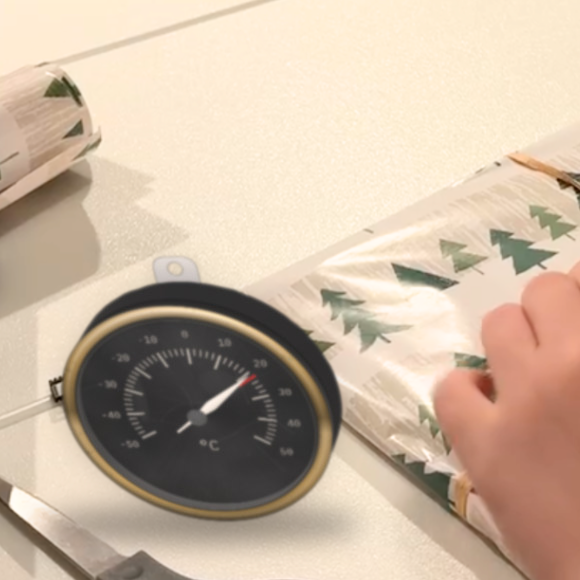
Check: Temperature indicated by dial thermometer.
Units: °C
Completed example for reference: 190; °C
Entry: 20; °C
